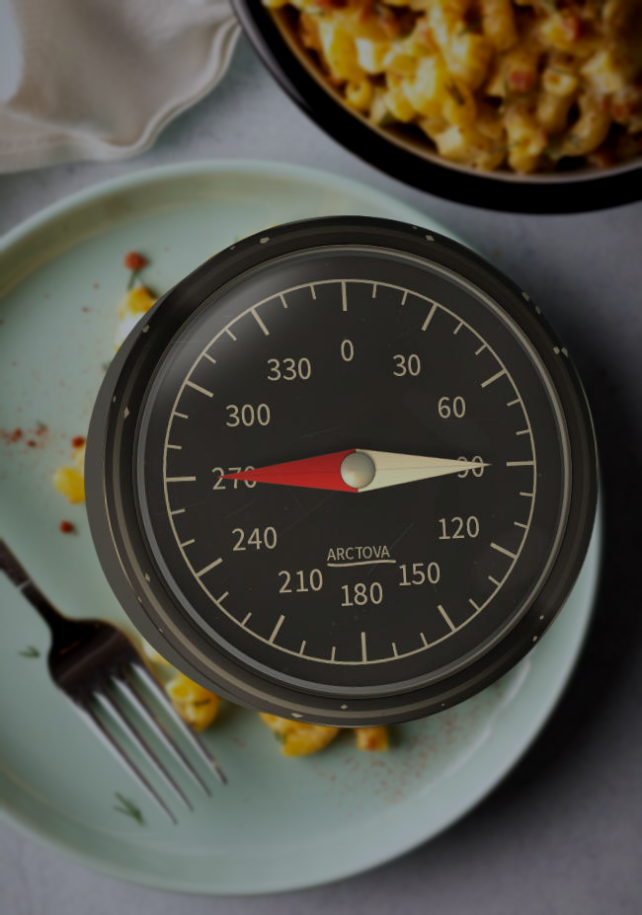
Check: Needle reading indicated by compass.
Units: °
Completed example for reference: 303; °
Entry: 270; °
